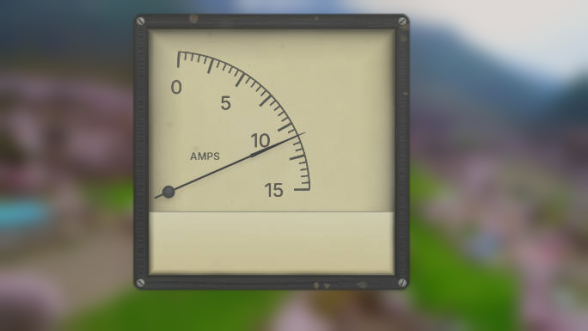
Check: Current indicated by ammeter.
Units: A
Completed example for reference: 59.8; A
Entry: 11; A
